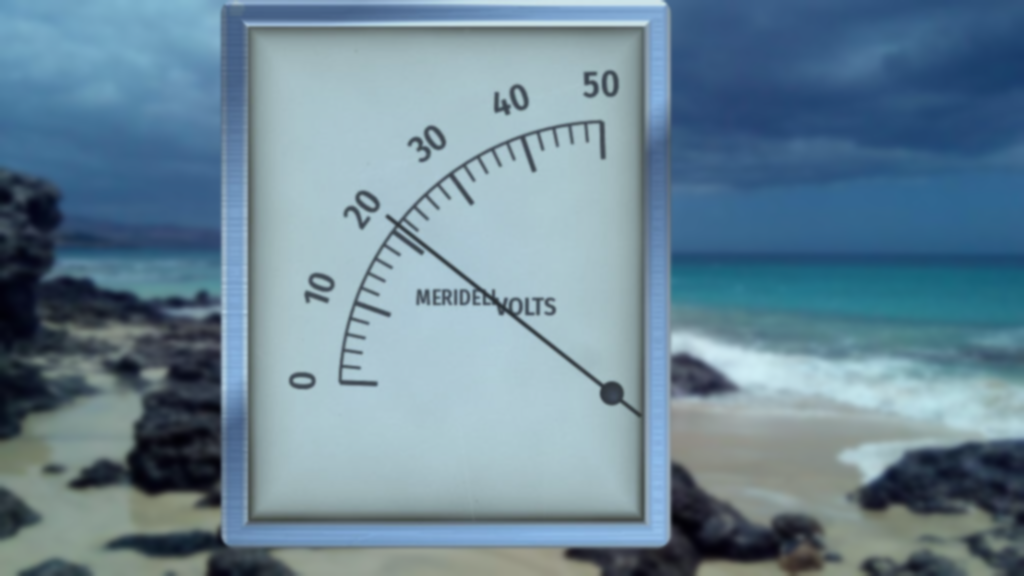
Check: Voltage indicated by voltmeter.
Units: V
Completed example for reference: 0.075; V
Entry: 21; V
